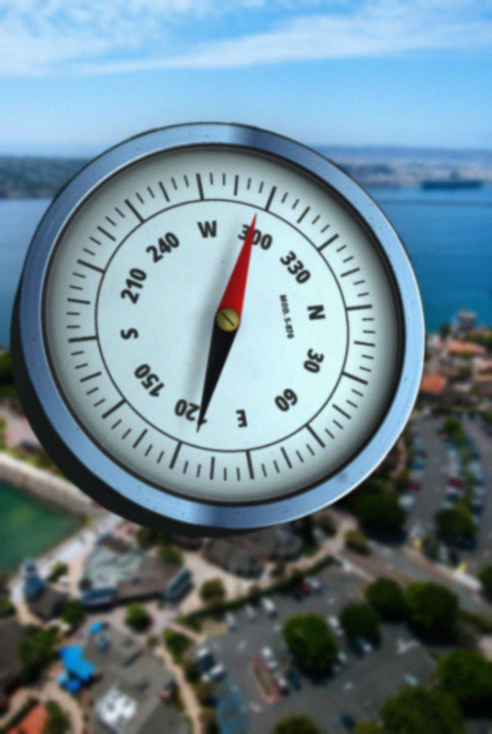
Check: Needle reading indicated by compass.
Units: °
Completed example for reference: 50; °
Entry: 295; °
